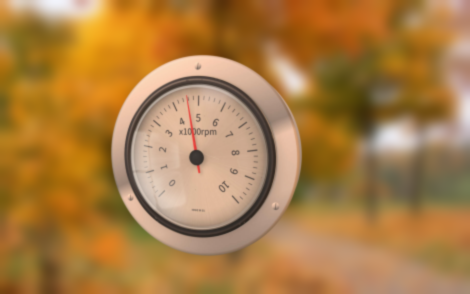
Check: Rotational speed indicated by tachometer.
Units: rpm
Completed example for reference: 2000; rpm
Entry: 4600; rpm
